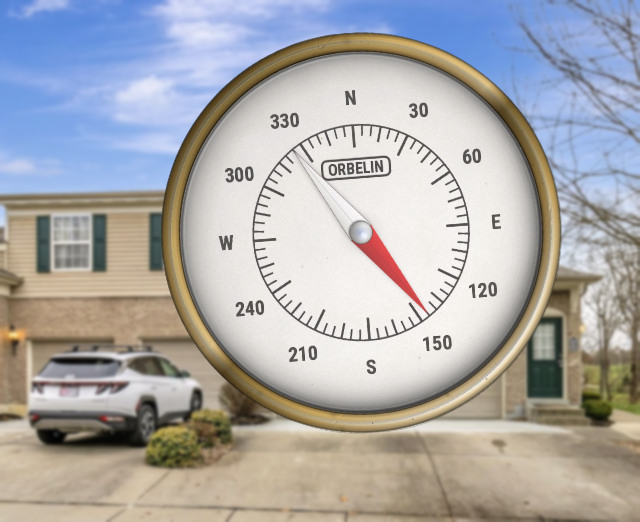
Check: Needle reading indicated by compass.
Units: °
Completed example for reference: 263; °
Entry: 145; °
